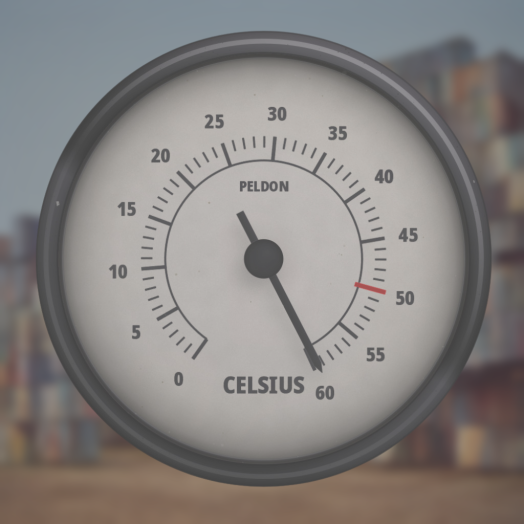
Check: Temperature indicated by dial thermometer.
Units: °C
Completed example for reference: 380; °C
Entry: 59.5; °C
